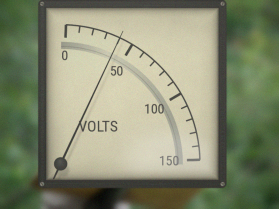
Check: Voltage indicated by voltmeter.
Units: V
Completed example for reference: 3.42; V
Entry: 40; V
